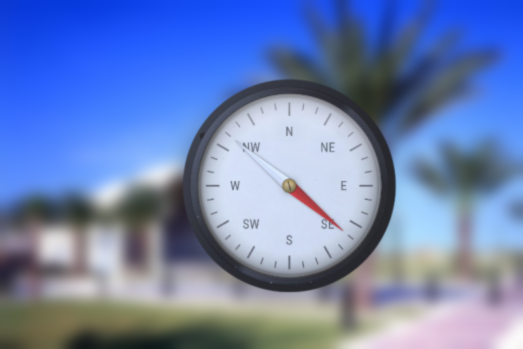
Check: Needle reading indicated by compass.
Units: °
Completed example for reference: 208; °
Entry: 130; °
